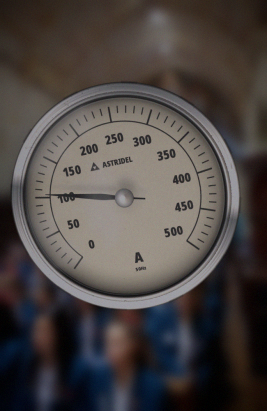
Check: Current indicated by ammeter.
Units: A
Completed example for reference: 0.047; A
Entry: 105; A
